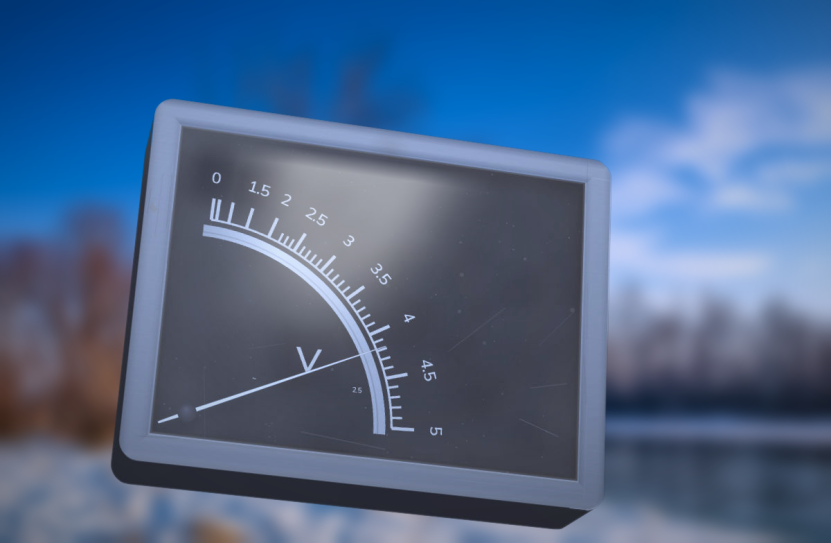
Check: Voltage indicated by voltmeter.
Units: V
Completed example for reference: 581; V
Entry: 4.2; V
